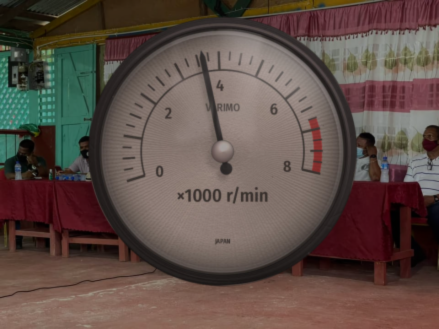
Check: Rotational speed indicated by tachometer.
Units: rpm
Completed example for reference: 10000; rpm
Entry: 3625; rpm
